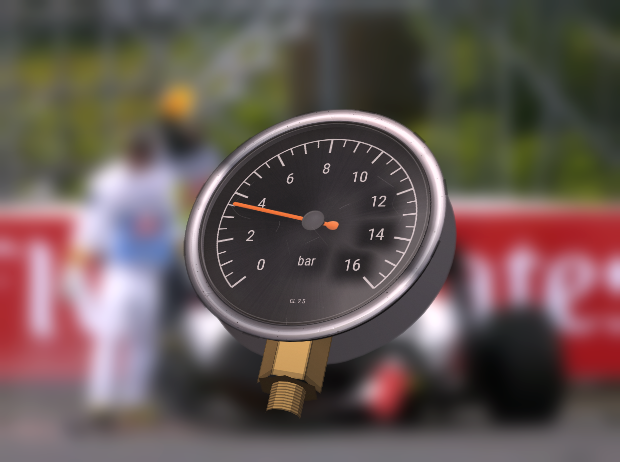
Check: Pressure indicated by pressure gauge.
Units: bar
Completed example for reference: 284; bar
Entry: 3.5; bar
